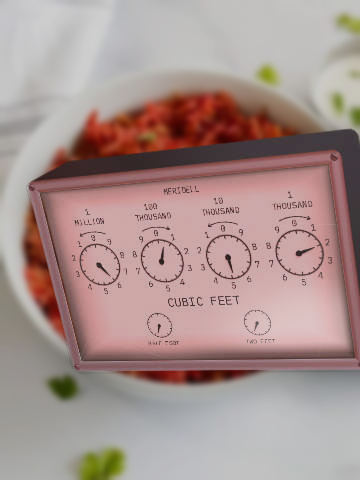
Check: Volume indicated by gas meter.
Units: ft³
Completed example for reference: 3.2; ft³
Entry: 605200; ft³
